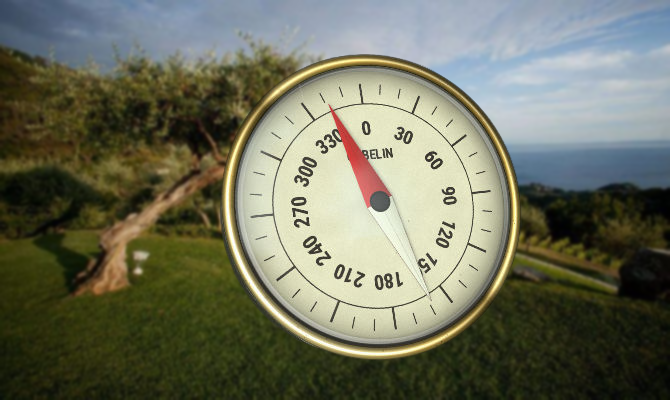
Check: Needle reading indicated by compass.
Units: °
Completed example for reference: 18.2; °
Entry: 340; °
